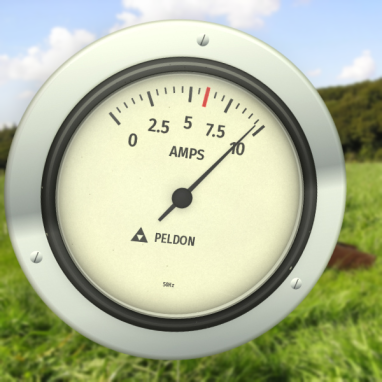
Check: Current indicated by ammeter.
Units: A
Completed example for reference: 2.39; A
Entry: 9.5; A
